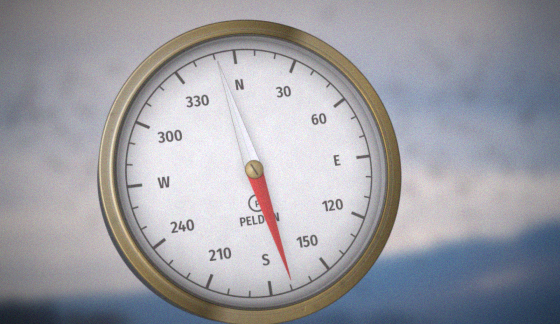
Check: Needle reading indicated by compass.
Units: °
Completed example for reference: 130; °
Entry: 170; °
